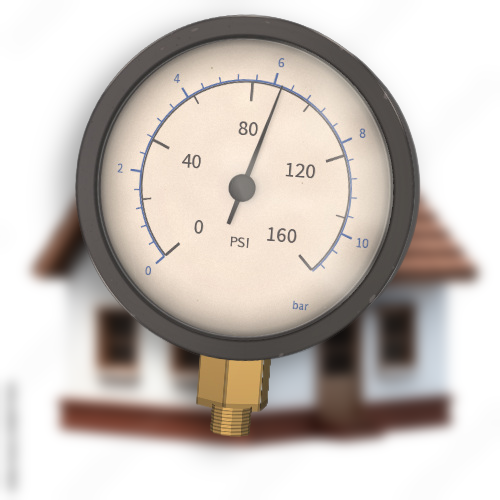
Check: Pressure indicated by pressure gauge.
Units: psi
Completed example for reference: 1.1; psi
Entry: 90; psi
